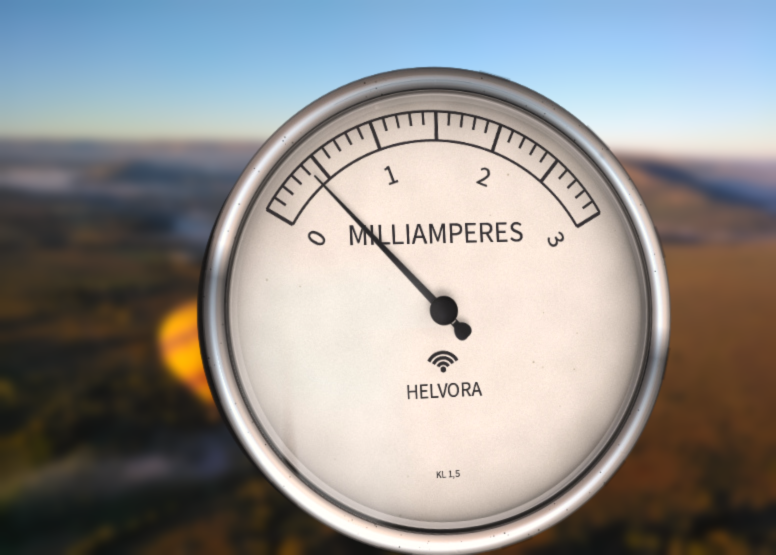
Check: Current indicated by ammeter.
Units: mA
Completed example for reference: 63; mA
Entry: 0.4; mA
